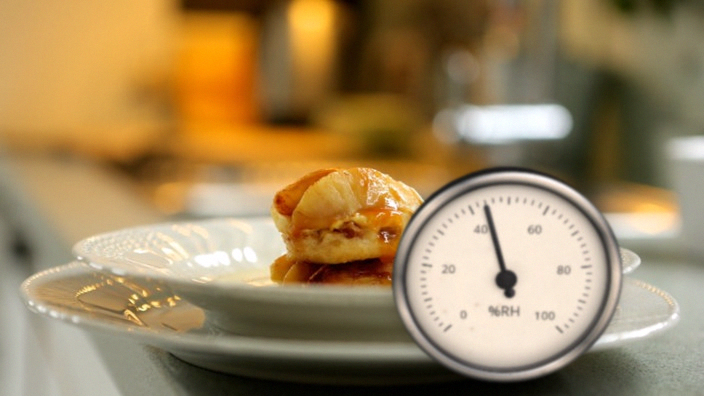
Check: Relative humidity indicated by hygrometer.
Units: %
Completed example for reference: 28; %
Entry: 44; %
